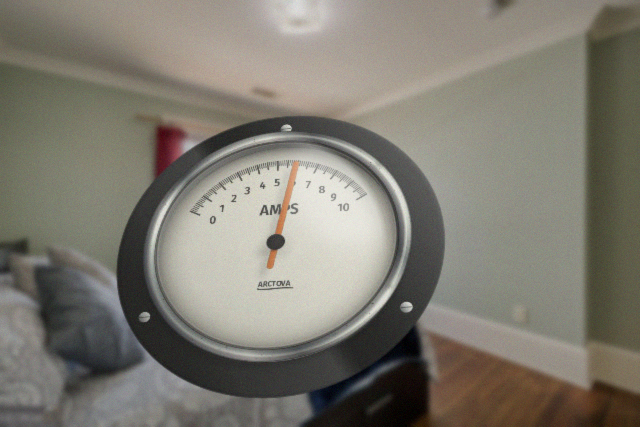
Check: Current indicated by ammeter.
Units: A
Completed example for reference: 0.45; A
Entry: 6; A
